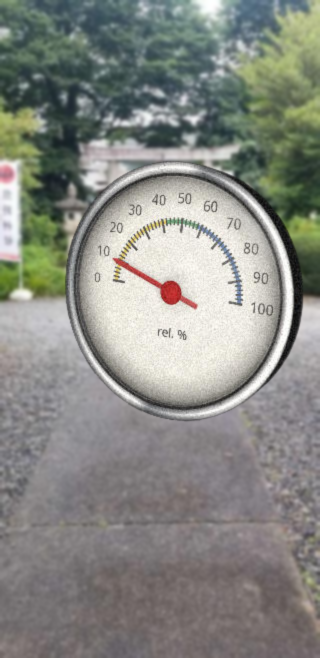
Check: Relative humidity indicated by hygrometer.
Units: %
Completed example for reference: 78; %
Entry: 10; %
